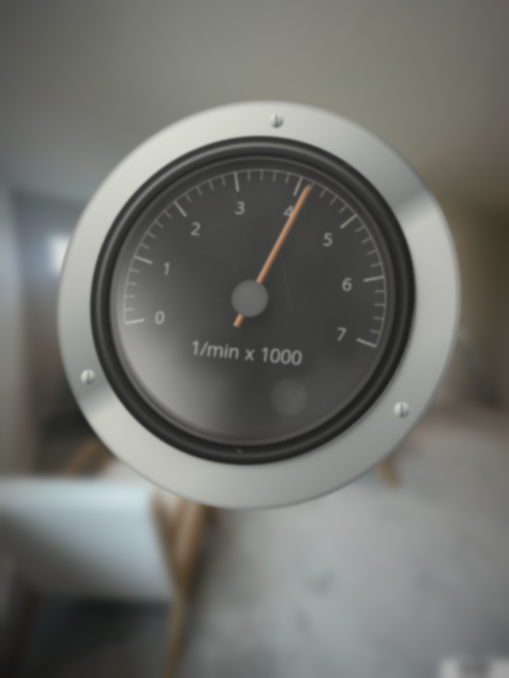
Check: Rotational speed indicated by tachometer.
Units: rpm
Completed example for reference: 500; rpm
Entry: 4200; rpm
